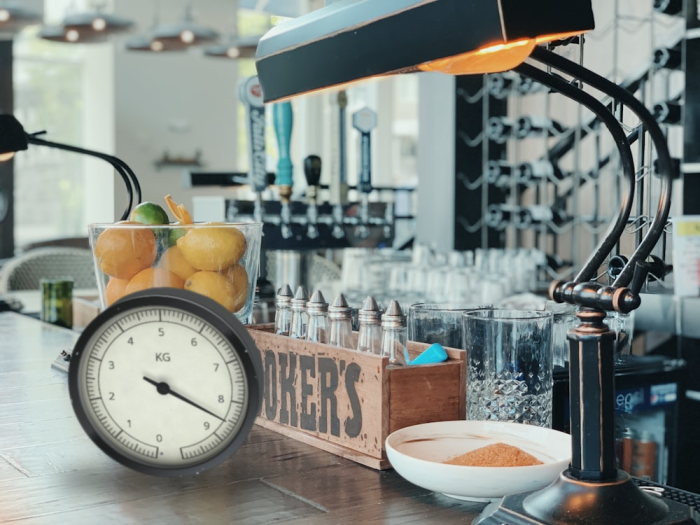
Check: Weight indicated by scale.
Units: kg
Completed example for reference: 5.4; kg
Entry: 8.5; kg
